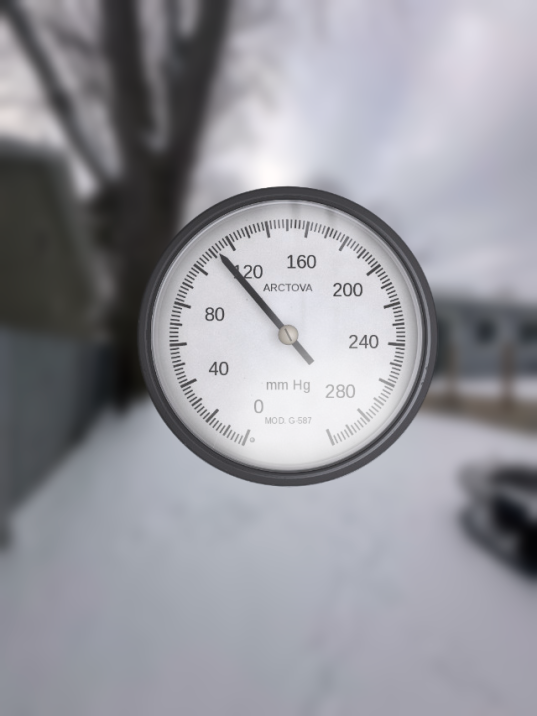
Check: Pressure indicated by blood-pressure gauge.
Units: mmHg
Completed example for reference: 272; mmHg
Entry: 112; mmHg
